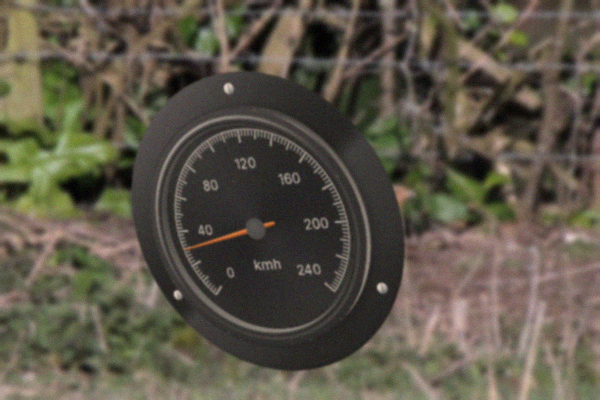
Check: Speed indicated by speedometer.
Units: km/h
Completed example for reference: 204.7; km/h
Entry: 30; km/h
